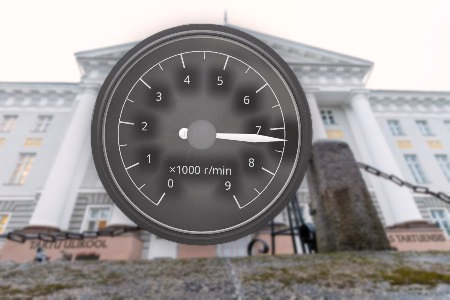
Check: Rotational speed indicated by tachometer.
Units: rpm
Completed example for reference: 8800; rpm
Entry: 7250; rpm
